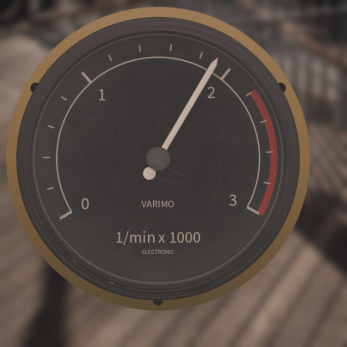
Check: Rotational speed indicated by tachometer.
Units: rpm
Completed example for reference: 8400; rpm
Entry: 1900; rpm
